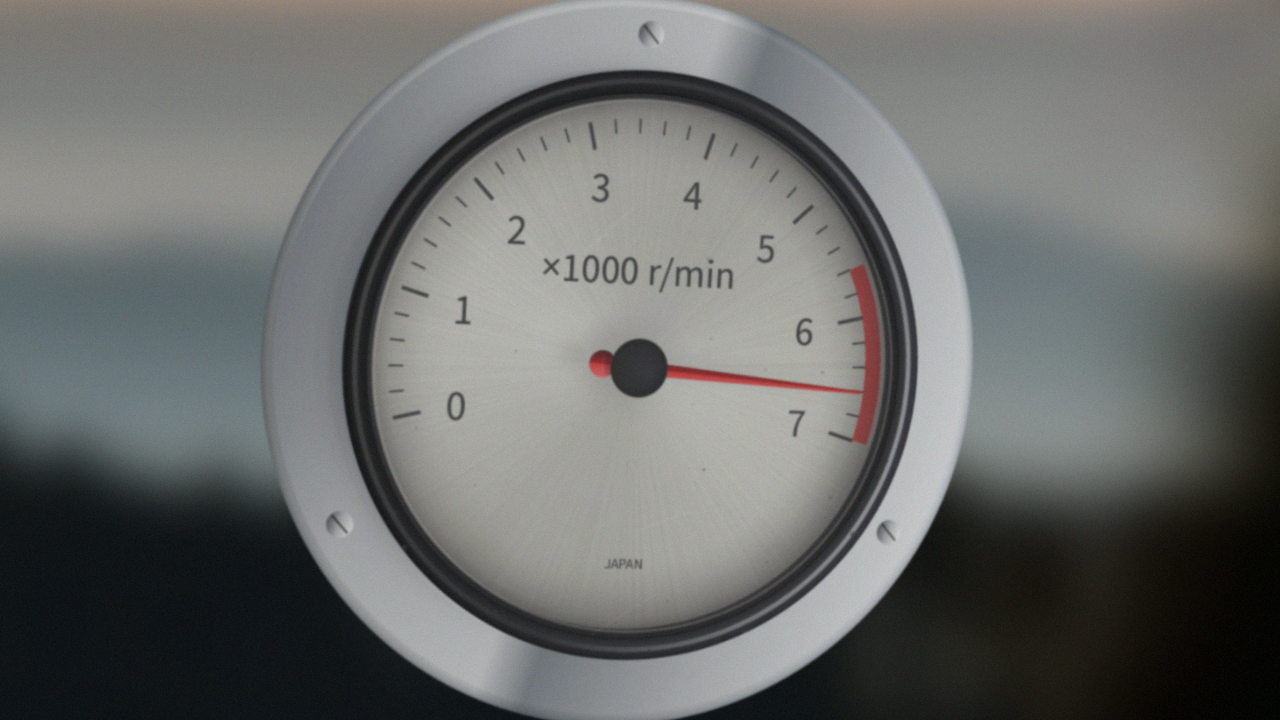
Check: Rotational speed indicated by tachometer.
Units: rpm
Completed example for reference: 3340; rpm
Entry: 6600; rpm
